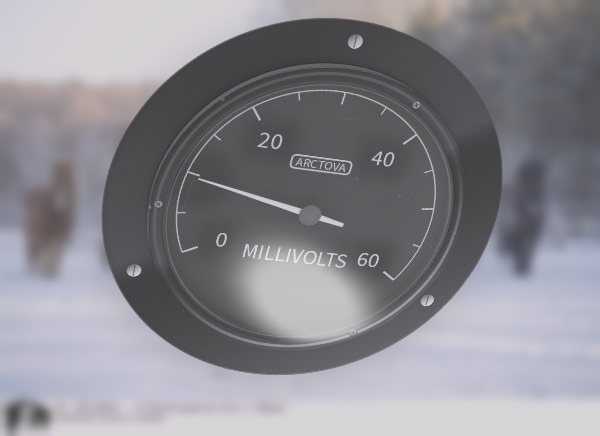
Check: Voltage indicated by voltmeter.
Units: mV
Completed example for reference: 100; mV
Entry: 10; mV
